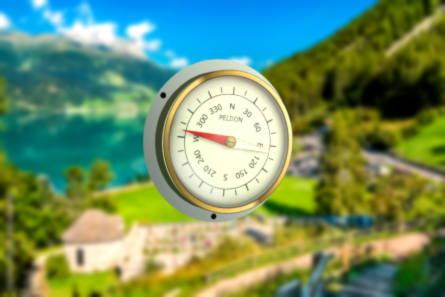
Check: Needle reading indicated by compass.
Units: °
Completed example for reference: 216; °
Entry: 277.5; °
